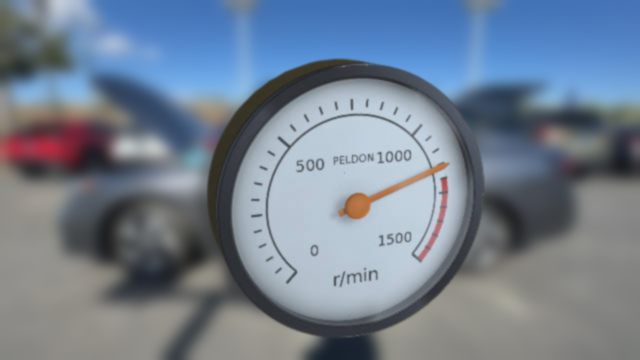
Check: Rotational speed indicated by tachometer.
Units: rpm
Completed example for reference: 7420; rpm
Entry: 1150; rpm
